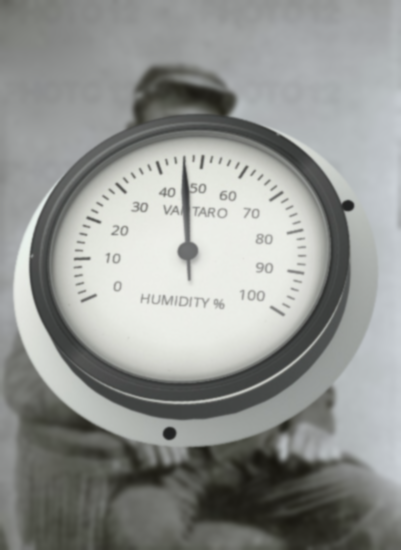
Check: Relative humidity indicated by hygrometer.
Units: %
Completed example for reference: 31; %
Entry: 46; %
